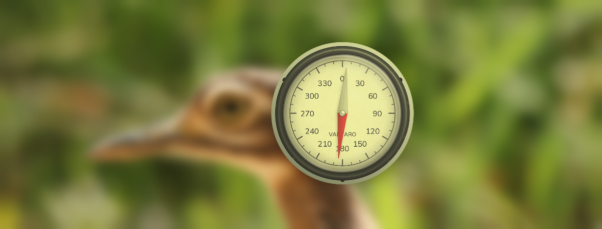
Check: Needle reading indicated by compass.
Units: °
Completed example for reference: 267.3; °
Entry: 185; °
